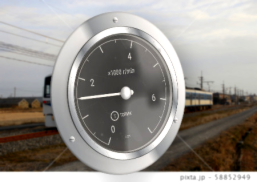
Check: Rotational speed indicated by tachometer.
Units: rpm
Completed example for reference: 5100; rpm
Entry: 1500; rpm
